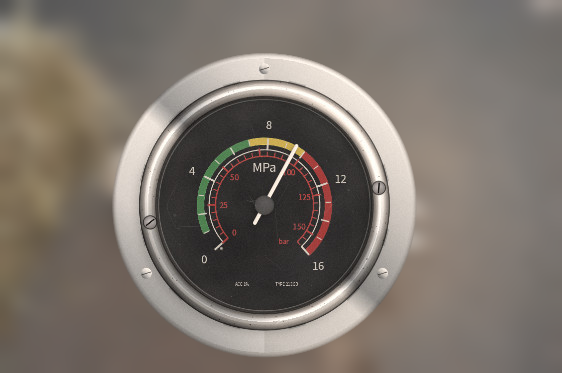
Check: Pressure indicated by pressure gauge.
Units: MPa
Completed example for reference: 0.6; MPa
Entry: 9.5; MPa
